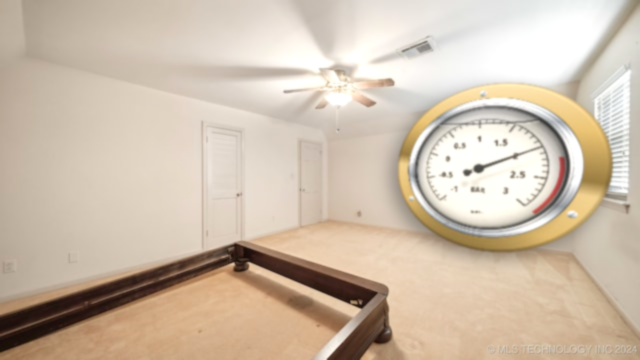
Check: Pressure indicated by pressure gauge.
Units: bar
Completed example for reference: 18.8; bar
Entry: 2; bar
